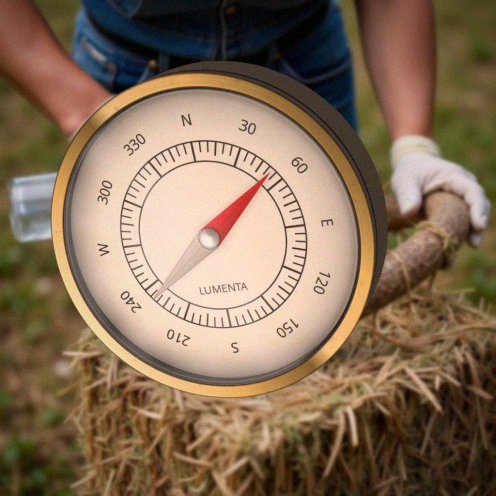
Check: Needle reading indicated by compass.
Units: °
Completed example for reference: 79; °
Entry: 52.5; °
